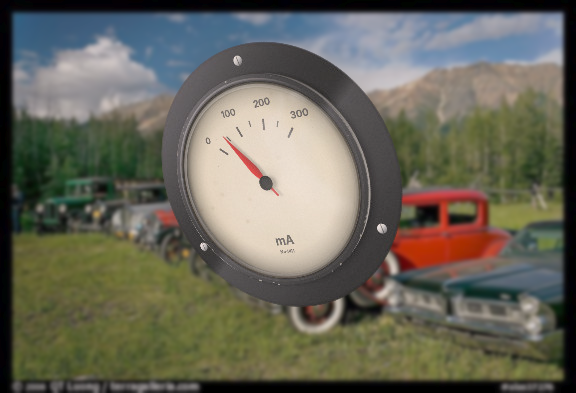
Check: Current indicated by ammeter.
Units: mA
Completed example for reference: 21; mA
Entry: 50; mA
